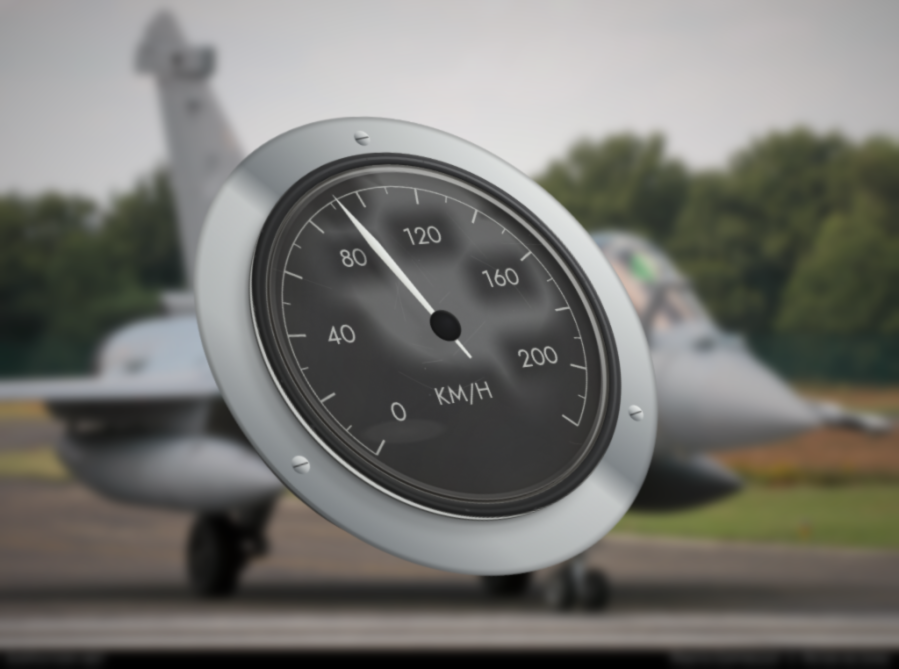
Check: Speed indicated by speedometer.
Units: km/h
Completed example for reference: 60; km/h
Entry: 90; km/h
